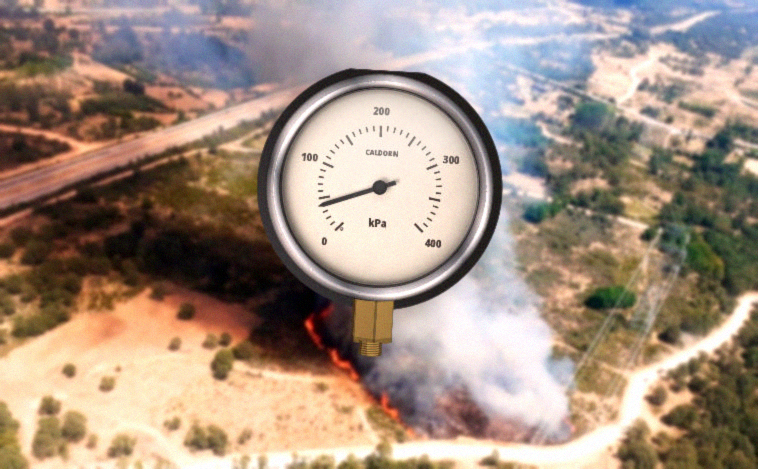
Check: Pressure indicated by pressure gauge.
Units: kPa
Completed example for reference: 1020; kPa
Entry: 40; kPa
